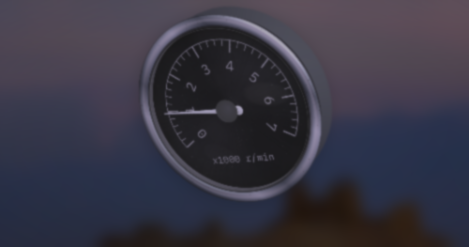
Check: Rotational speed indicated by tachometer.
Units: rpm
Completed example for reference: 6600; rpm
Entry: 1000; rpm
